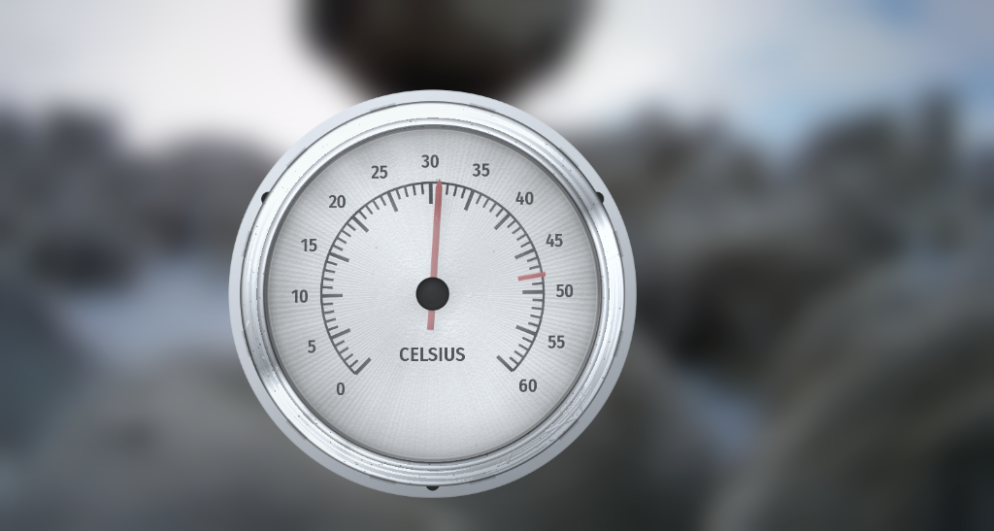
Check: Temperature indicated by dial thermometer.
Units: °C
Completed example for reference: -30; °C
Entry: 31; °C
